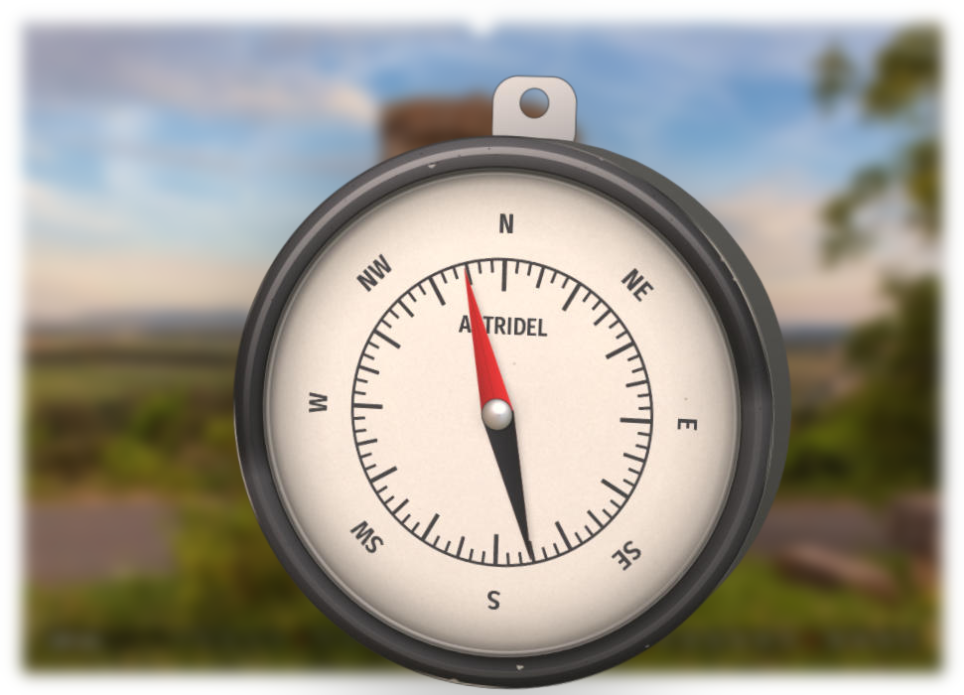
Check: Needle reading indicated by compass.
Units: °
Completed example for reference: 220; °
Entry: 345; °
